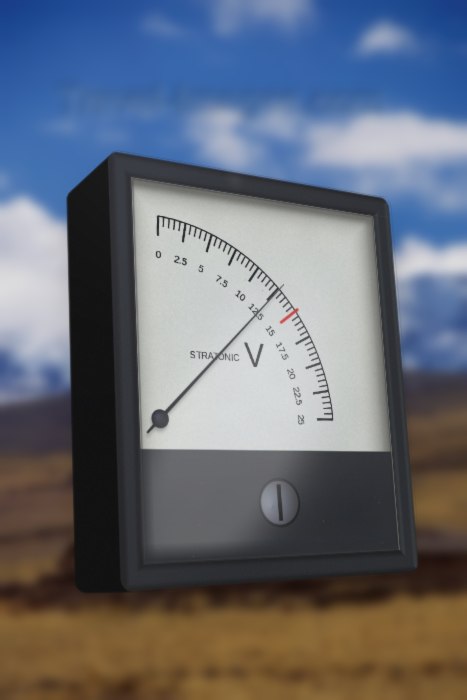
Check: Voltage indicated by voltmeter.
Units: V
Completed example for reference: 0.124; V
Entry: 12.5; V
